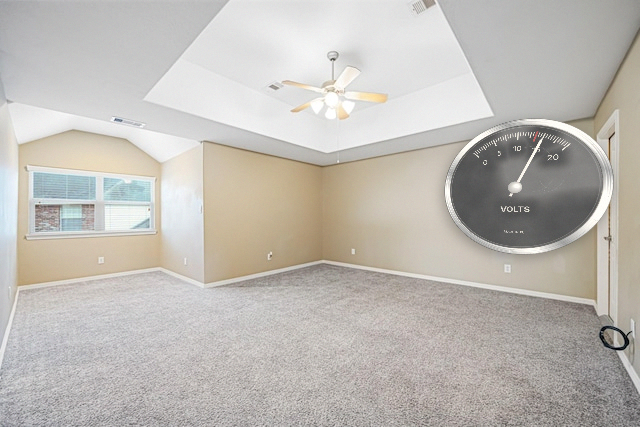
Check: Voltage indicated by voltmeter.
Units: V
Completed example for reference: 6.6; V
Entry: 15; V
